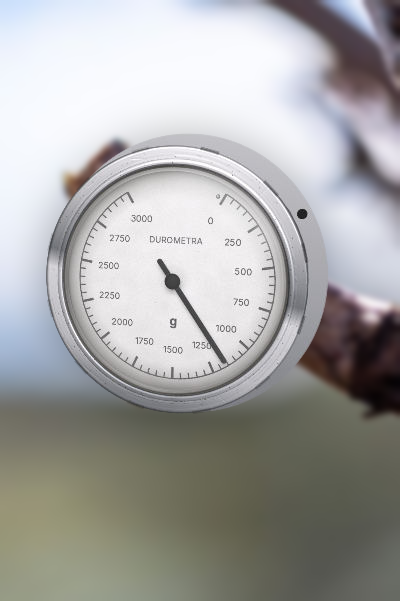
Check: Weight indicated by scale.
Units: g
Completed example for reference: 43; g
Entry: 1150; g
